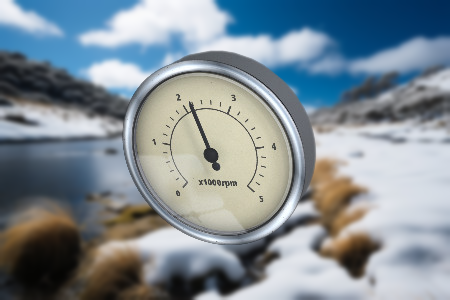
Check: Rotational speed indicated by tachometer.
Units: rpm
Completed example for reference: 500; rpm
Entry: 2200; rpm
